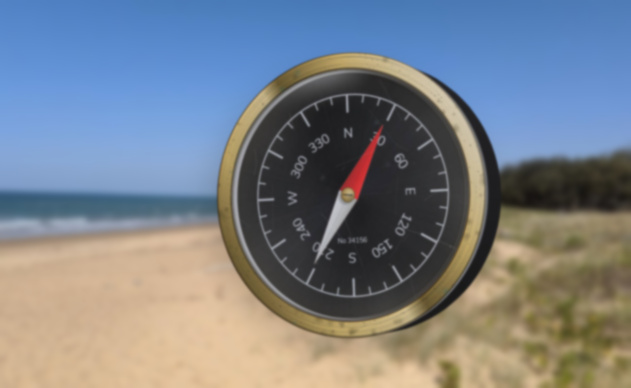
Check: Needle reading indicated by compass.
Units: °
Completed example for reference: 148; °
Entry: 30; °
